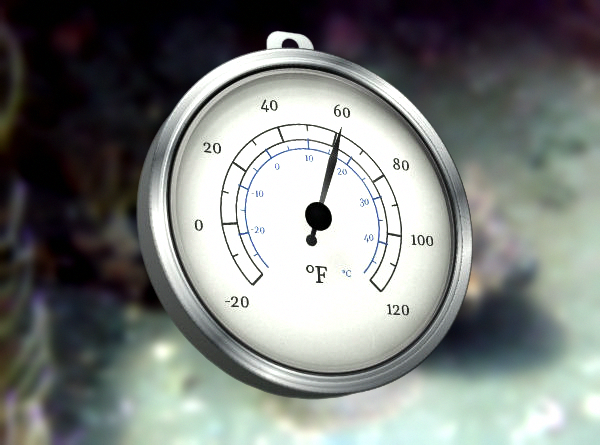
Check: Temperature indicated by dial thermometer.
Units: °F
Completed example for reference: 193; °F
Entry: 60; °F
